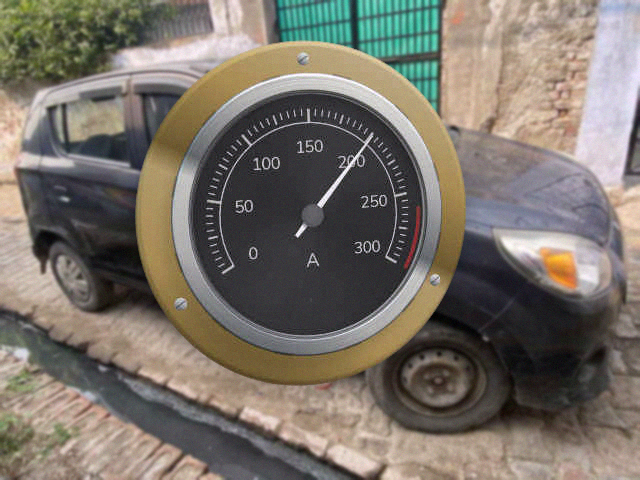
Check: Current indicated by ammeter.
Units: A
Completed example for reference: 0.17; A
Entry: 200; A
